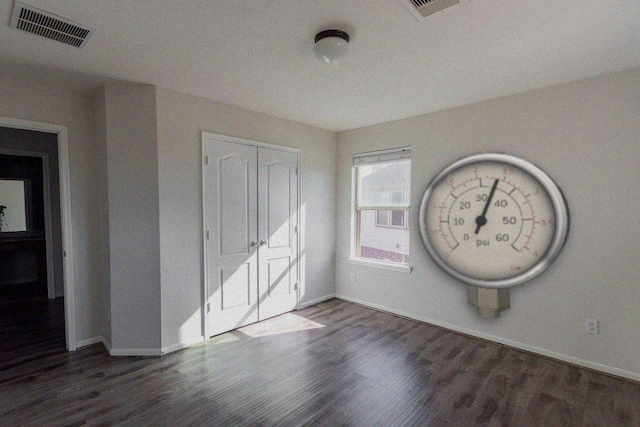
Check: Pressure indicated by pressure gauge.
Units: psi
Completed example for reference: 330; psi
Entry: 35; psi
